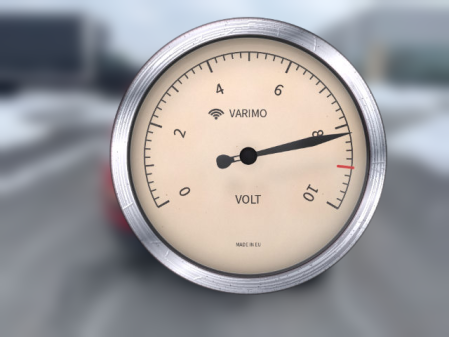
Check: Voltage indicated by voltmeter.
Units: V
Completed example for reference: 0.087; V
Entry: 8.2; V
